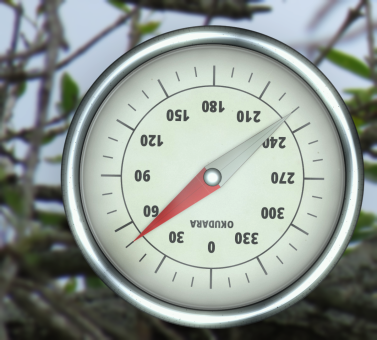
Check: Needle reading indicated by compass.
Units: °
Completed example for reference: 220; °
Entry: 50; °
